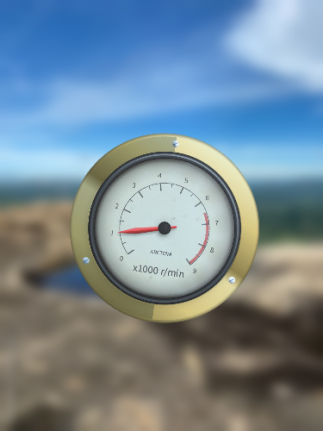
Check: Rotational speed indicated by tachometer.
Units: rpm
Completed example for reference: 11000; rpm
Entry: 1000; rpm
